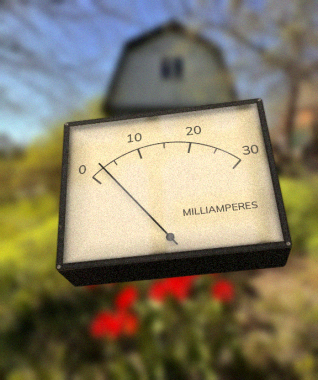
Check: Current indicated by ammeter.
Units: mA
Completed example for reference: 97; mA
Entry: 2.5; mA
